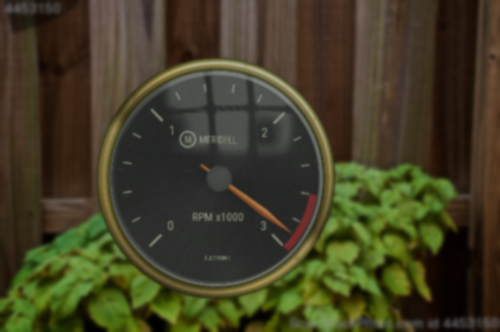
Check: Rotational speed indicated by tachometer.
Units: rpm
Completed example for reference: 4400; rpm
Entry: 2900; rpm
